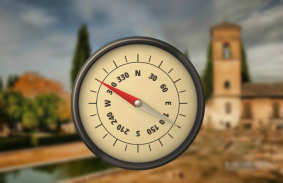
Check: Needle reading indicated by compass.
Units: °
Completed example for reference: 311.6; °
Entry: 300; °
